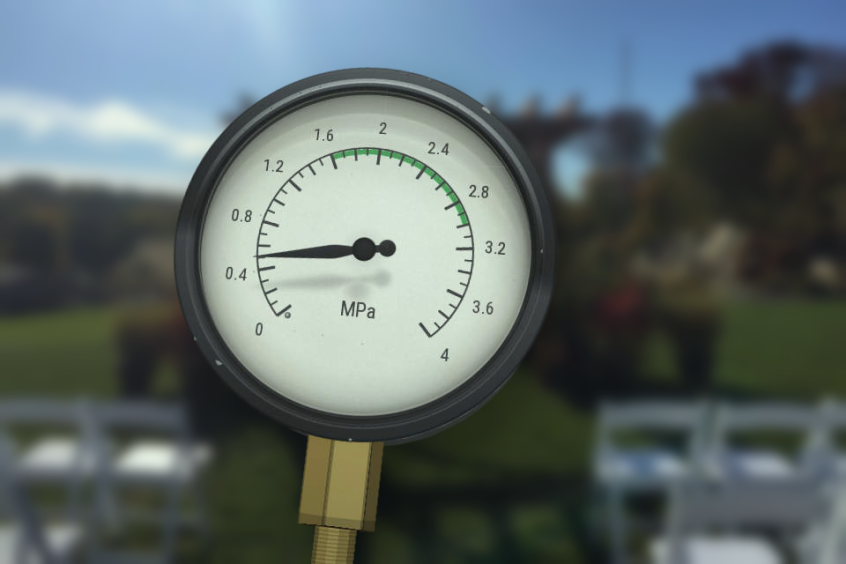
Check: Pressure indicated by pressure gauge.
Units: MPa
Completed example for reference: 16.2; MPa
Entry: 0.5; MPa
